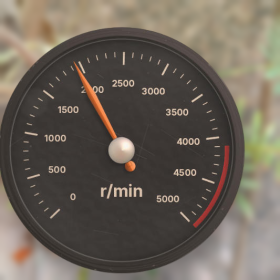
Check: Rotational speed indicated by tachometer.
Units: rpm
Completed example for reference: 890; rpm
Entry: 1950; rpm
